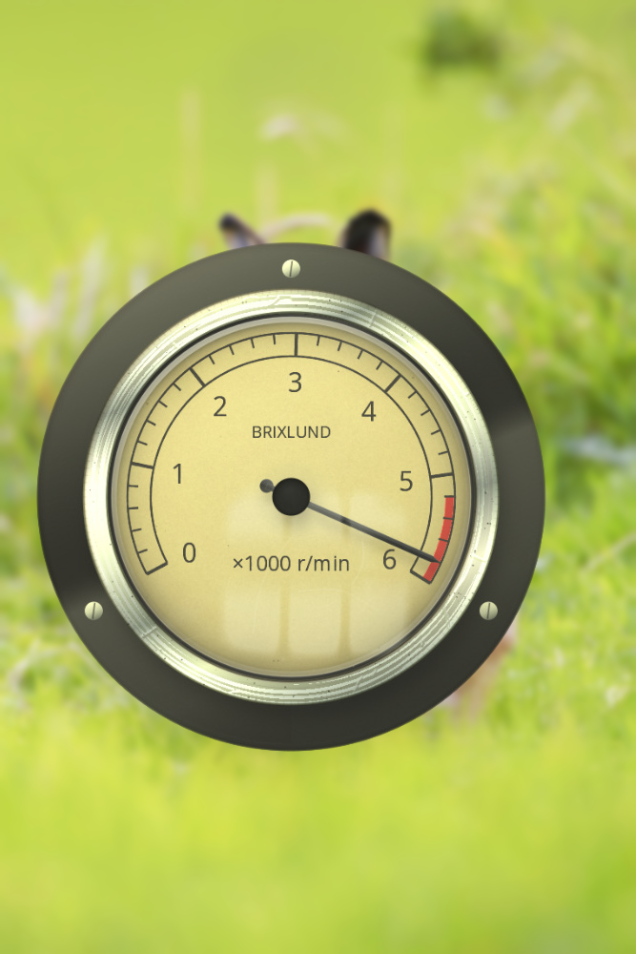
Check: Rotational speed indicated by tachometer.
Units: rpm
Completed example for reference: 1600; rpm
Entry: 5800; rpm
